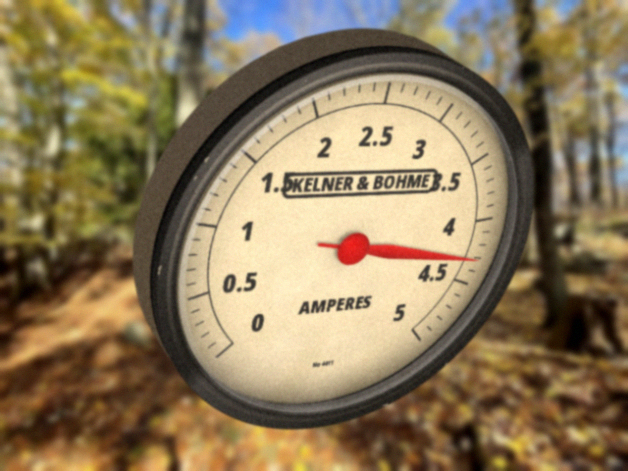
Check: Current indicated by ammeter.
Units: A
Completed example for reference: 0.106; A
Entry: 4.3; A
